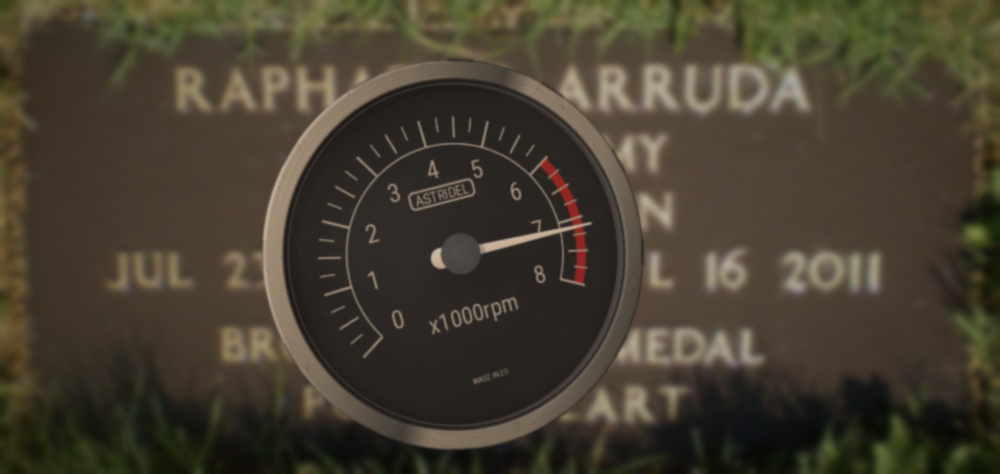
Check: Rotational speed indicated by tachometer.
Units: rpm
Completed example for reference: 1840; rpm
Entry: 7125; rpm
